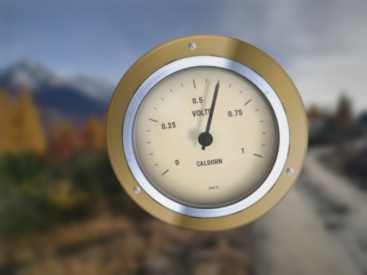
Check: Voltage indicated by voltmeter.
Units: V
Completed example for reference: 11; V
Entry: 0.6; V
